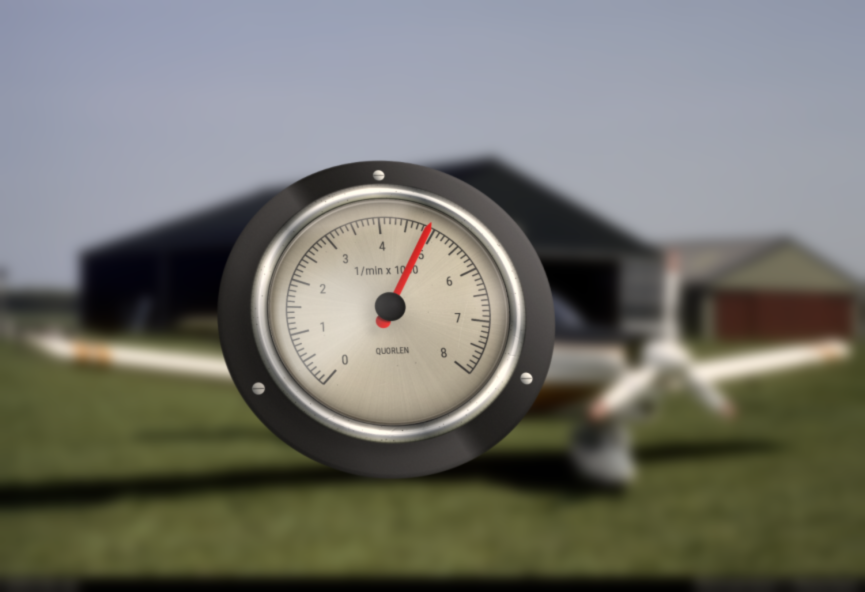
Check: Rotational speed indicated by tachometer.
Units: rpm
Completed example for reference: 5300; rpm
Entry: 4900; rpm
